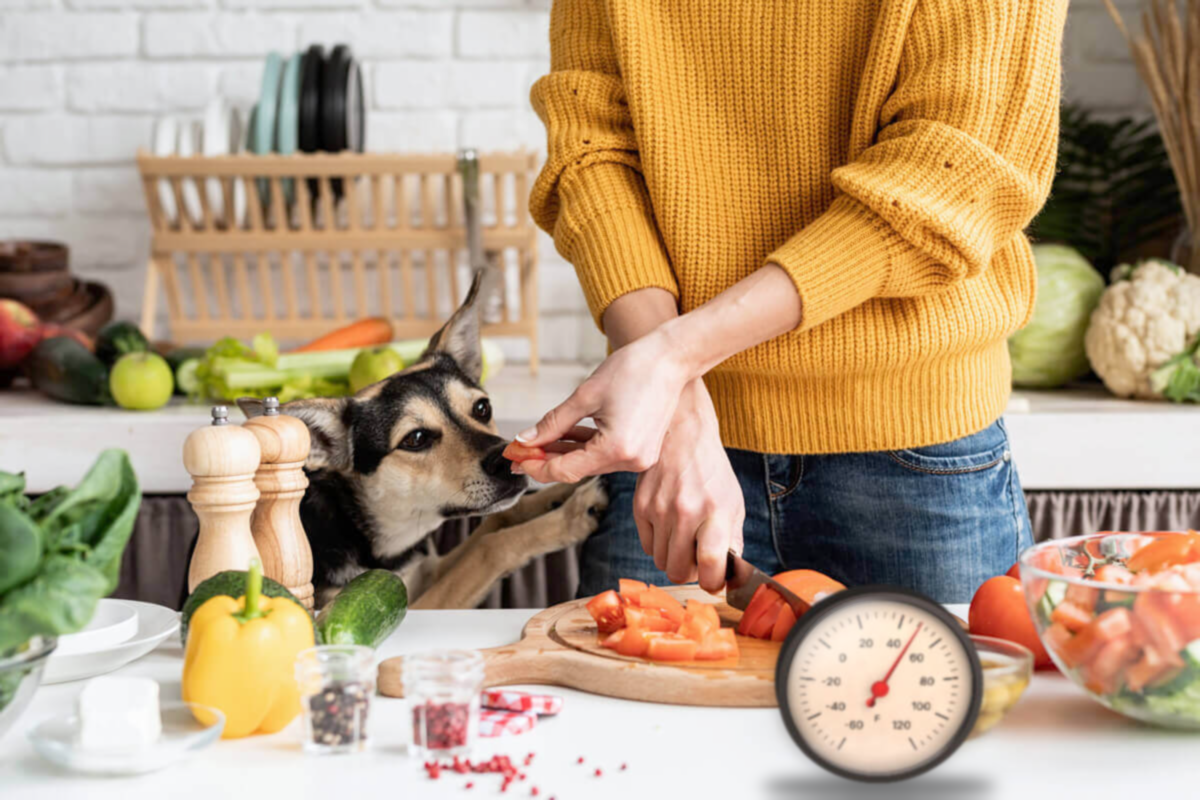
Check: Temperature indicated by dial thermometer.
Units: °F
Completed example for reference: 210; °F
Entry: 48; °F
